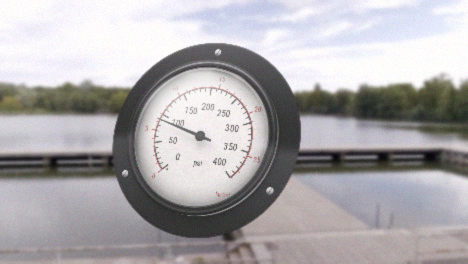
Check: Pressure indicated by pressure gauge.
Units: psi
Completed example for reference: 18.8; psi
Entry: 90; psi
